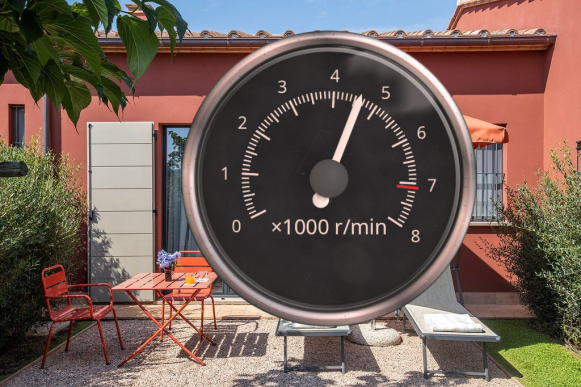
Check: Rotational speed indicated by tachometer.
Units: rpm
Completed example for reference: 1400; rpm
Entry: 4600; rpm
